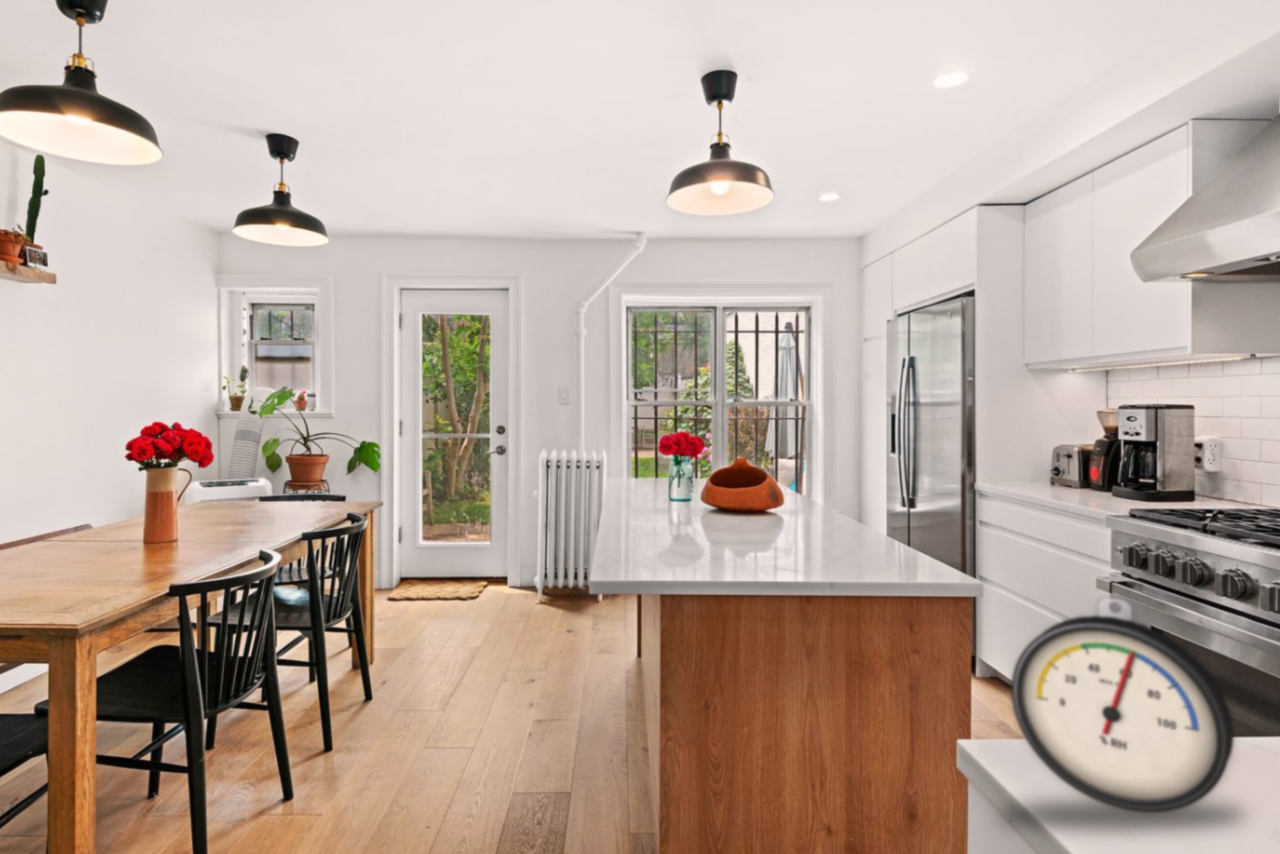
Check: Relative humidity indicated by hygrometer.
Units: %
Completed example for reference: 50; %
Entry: 60; %
